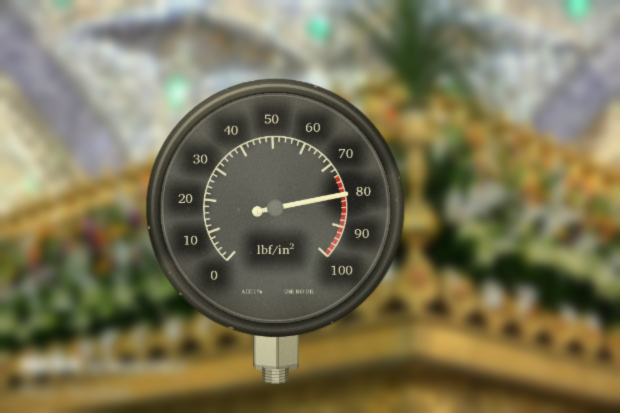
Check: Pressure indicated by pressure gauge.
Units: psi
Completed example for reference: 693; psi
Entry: 80; psi
